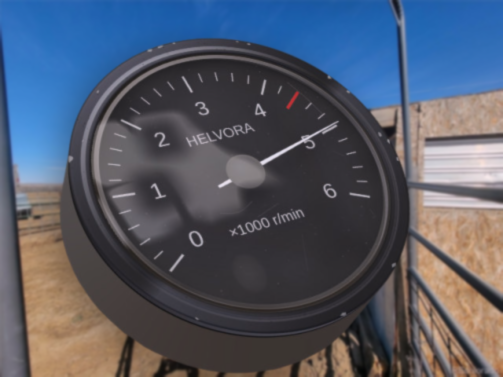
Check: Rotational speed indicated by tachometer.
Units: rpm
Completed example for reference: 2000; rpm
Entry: 5000; rpm
